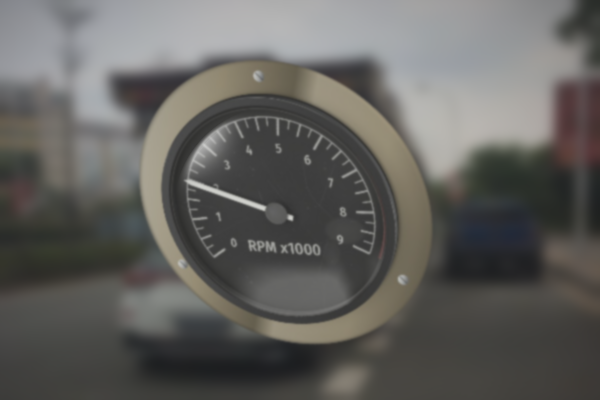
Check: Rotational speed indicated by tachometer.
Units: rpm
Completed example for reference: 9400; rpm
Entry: 2000; rpm
